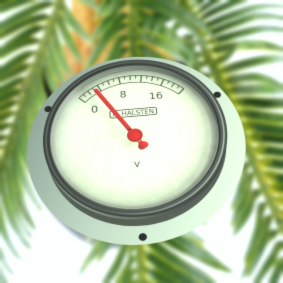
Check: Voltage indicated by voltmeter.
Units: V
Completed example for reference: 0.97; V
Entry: 3; V
